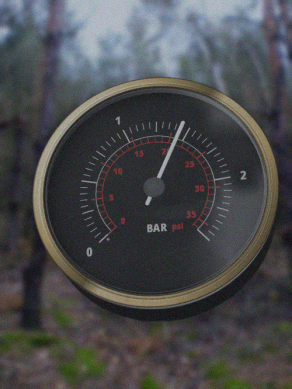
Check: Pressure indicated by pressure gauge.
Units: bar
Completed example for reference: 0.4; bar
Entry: 1.45; bar
